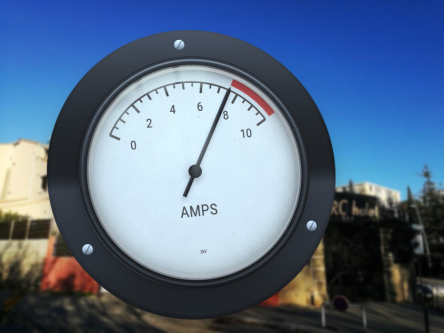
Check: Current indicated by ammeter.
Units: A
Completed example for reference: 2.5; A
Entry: 7.5; A
